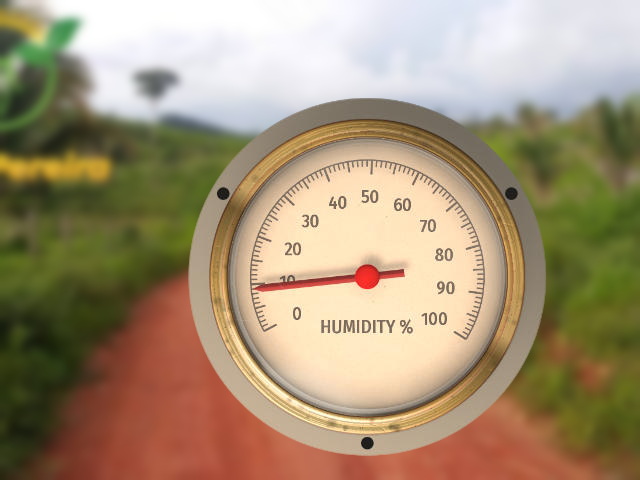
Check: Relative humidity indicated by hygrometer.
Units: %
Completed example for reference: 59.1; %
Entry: 9; %
